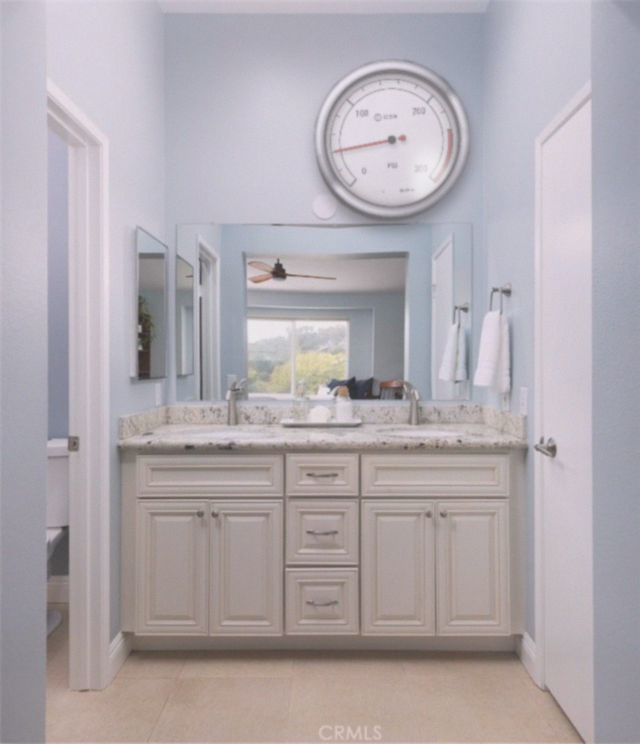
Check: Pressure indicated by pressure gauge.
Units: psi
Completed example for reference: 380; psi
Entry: 40; psi
